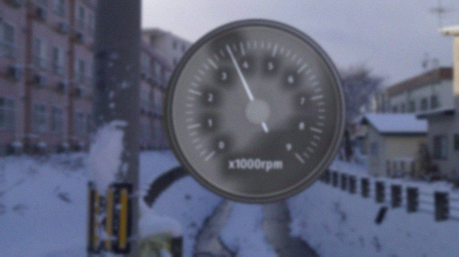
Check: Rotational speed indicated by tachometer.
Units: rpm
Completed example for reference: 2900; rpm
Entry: 3600; rpm
